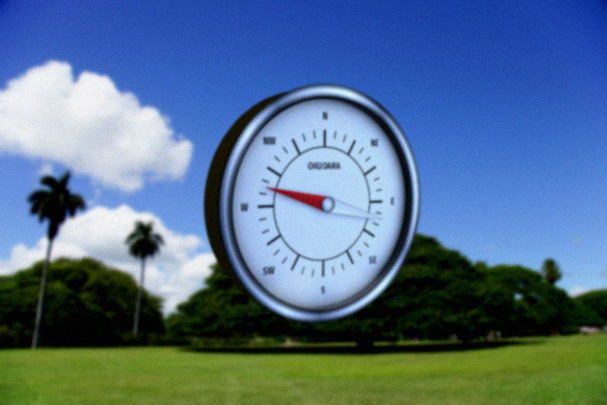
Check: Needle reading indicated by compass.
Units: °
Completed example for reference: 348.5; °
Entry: 285; °
